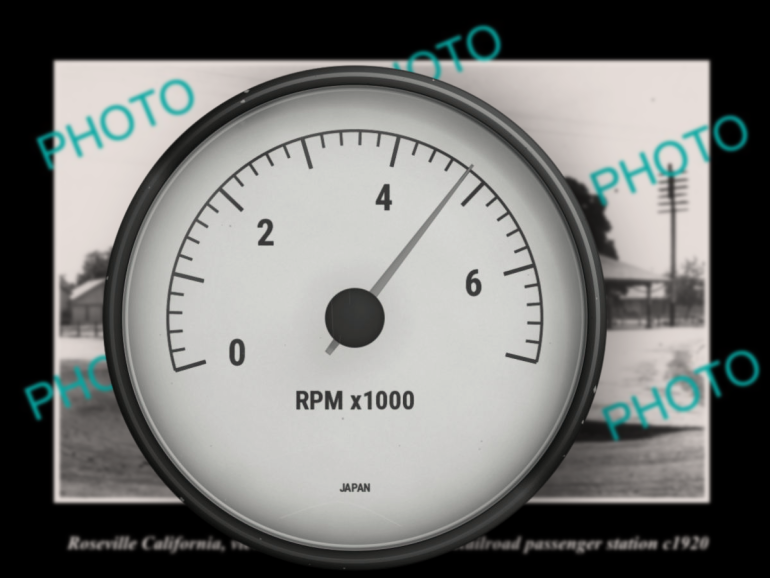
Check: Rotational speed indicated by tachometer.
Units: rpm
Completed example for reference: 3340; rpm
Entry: 4800; rpm
